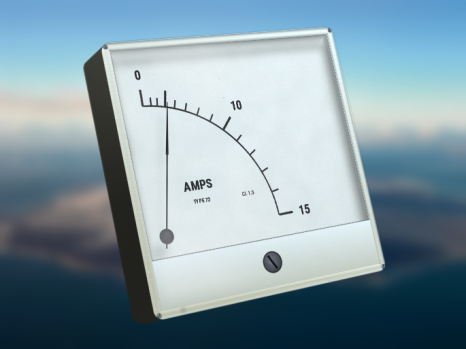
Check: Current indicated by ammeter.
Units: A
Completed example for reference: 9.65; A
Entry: 5; A
